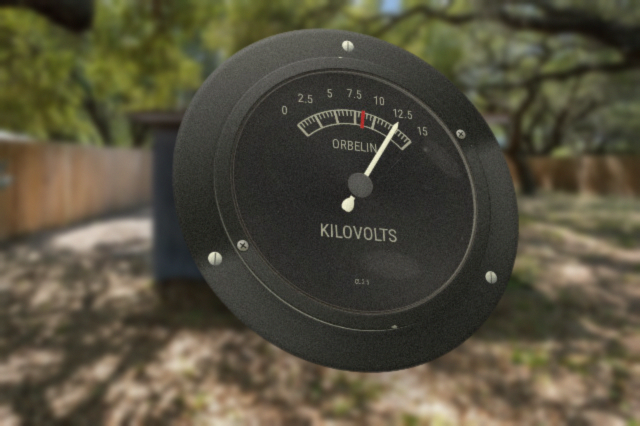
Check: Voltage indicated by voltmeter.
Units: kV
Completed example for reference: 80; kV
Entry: 12.5; kV
